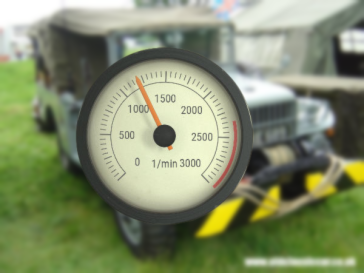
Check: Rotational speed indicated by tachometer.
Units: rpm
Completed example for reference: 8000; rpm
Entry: 1200; rpm
